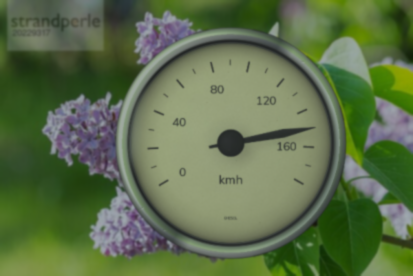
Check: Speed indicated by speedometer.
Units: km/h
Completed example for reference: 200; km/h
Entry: 150; km/h
